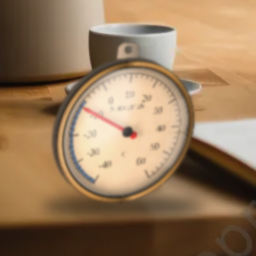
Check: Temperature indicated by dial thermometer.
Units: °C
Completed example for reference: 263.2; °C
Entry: -10; °C
